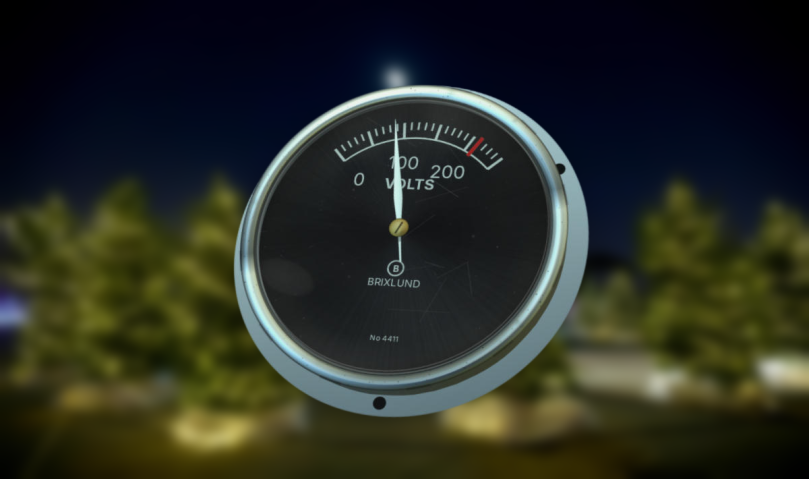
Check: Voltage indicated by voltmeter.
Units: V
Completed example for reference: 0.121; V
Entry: 90; V
